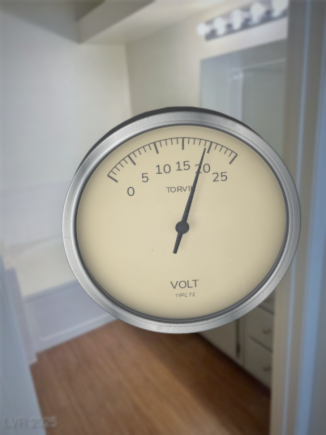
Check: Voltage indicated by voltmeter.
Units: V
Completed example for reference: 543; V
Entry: 19; V
